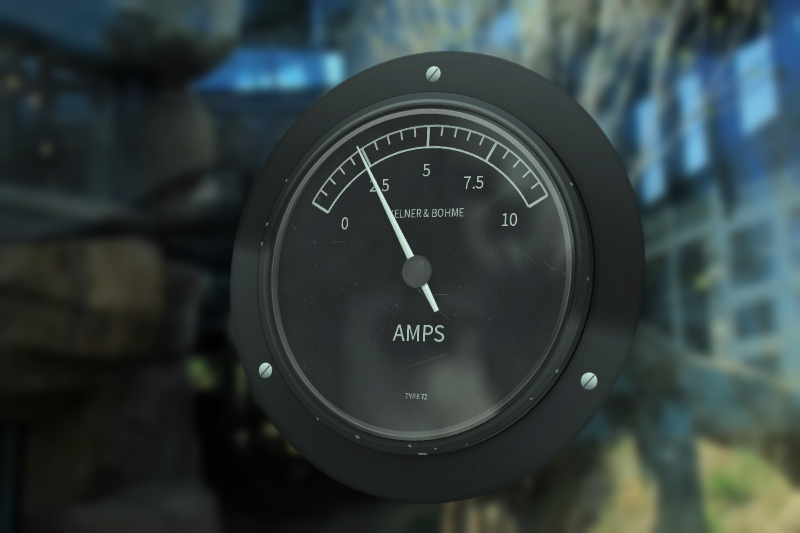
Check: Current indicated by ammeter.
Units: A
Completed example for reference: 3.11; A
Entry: 2.5; A
